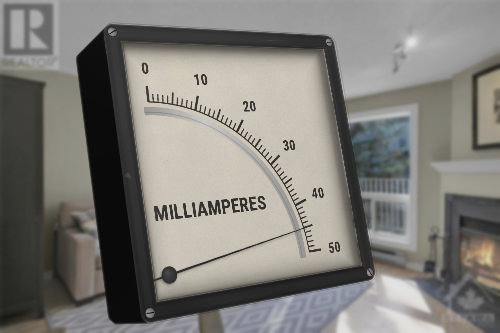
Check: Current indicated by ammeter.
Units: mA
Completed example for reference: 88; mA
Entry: 45; mA
